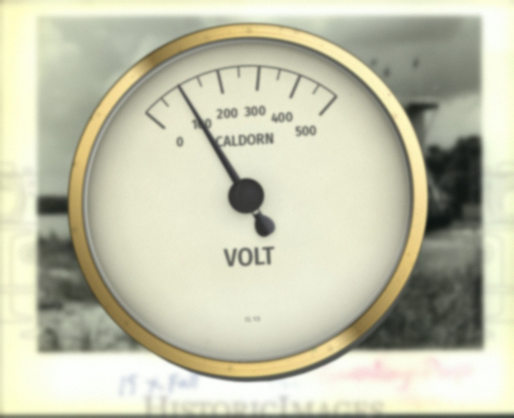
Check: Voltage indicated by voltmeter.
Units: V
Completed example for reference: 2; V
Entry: 100; V
